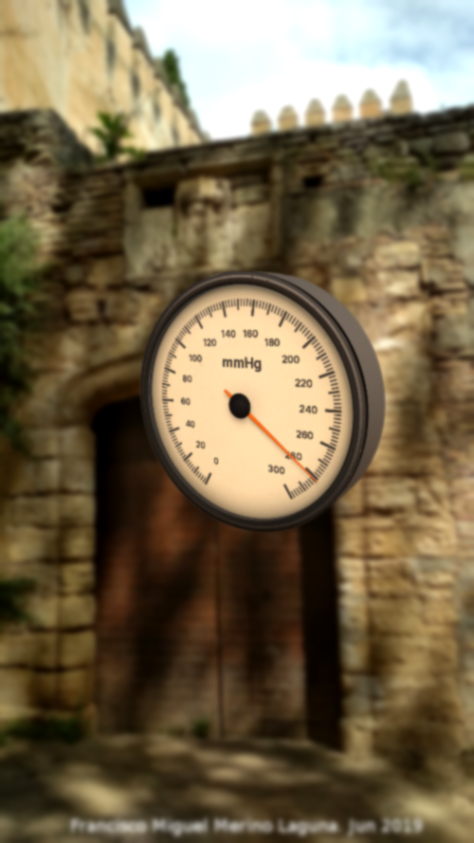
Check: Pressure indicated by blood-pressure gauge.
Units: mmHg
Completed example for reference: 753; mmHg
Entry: 280; mmHg
